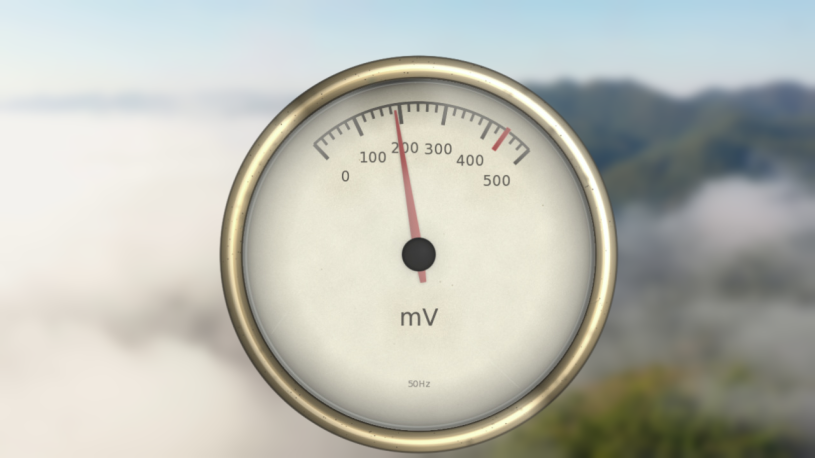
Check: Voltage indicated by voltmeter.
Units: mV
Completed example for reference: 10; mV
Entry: 190; mV
